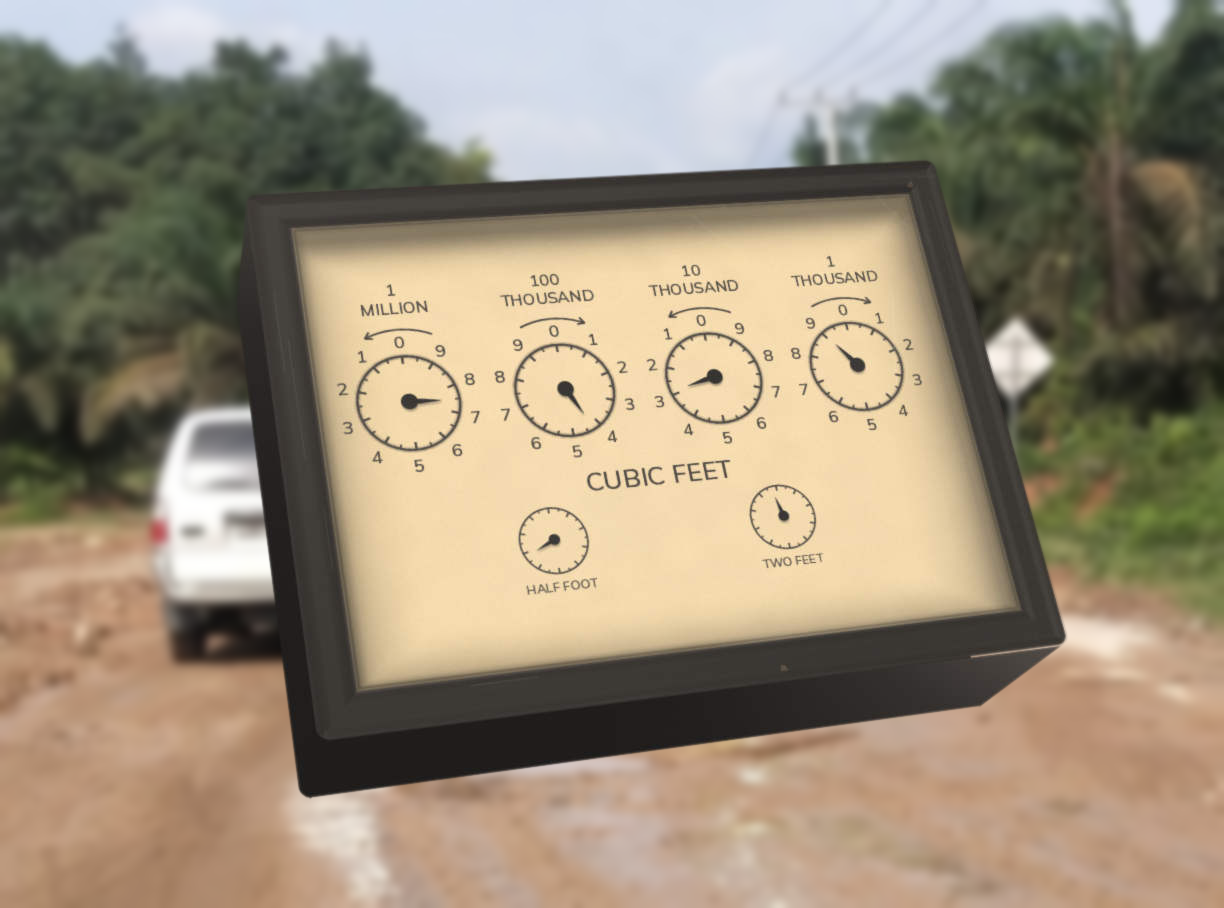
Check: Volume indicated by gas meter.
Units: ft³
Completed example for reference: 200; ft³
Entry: 742900; ft³
